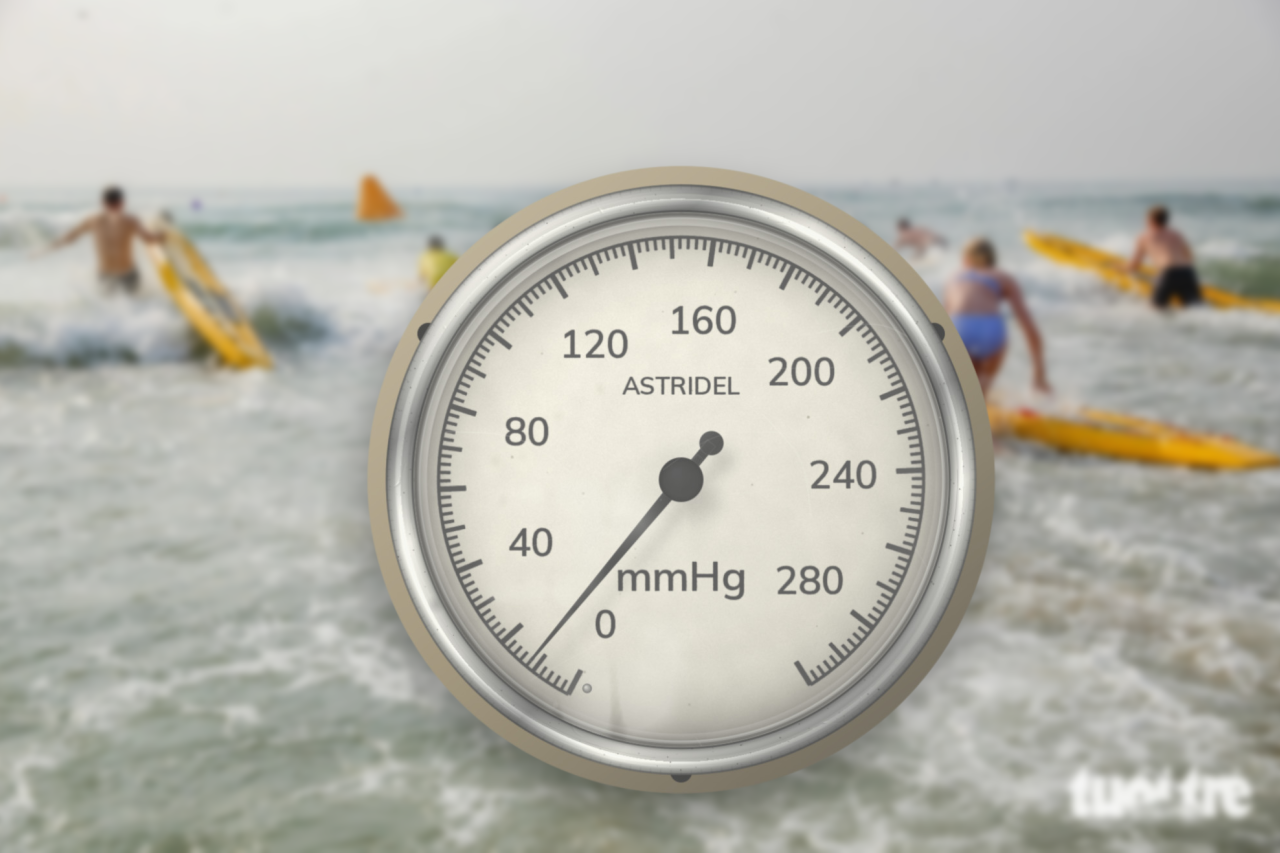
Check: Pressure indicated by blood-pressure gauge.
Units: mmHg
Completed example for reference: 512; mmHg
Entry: 12; mmHg
